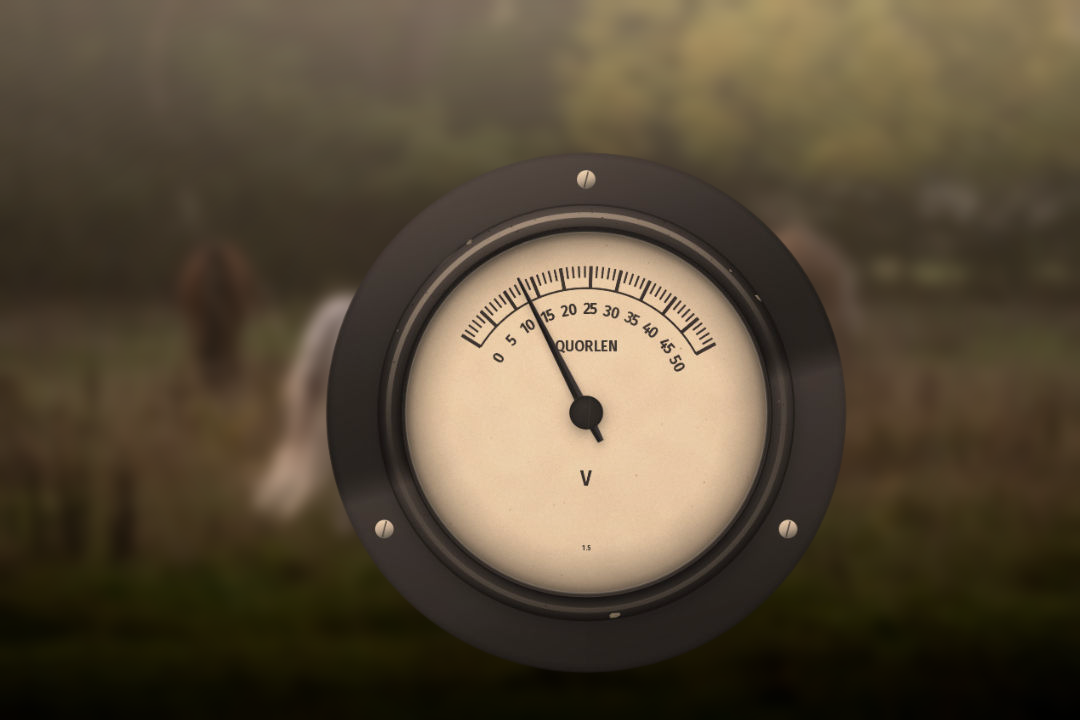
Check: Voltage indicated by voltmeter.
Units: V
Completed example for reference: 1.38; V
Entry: 13; V
